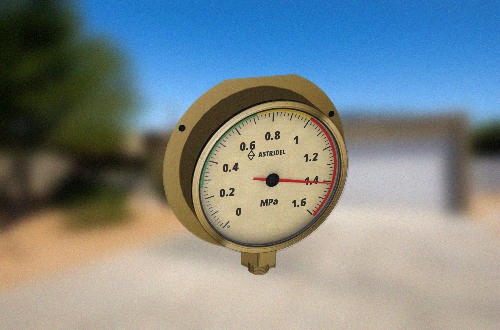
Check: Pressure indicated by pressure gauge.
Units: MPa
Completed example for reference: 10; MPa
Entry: 1.4; MPa
